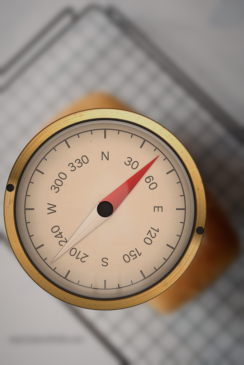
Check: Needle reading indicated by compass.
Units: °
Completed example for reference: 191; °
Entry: 45; °
